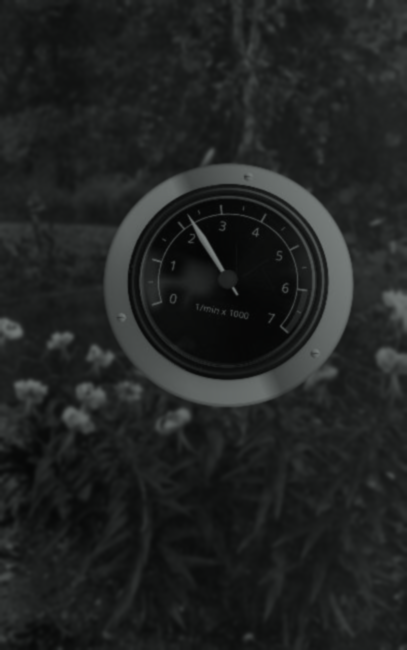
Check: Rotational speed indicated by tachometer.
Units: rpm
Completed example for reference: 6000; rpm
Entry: 2250; rpm
